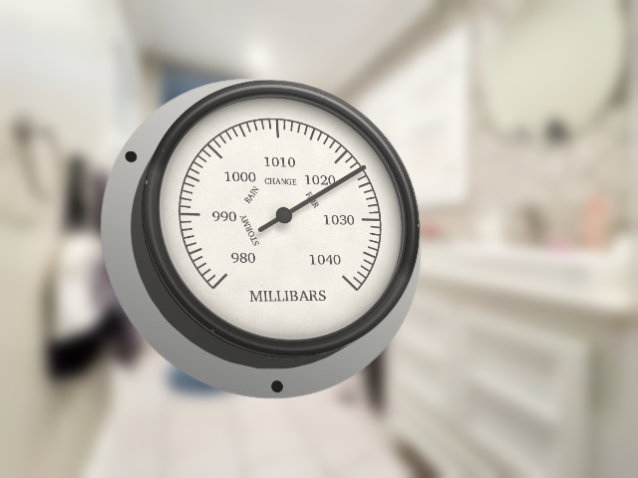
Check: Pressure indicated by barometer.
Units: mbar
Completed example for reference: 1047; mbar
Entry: 1023; mbar
